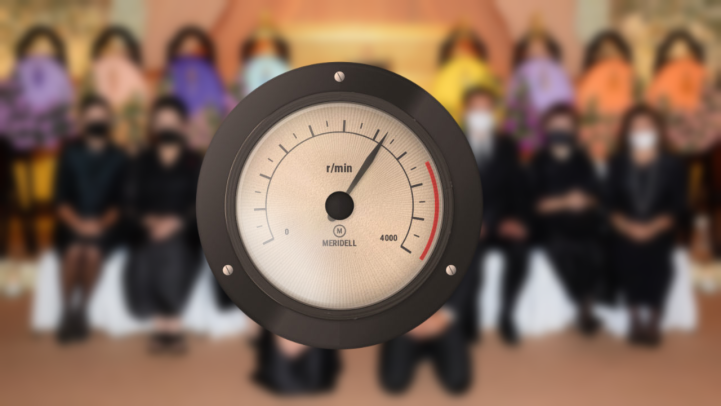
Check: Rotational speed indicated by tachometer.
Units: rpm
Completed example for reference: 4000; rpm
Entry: 2500; rpm
